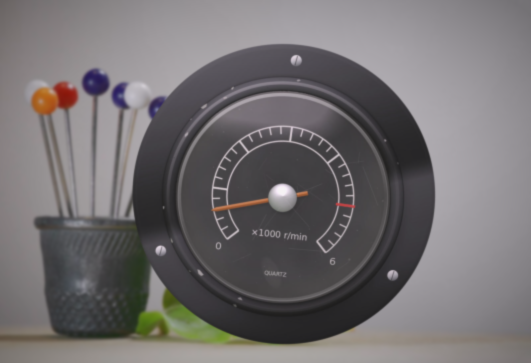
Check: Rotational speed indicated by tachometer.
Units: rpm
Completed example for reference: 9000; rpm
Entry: 600; rpm
